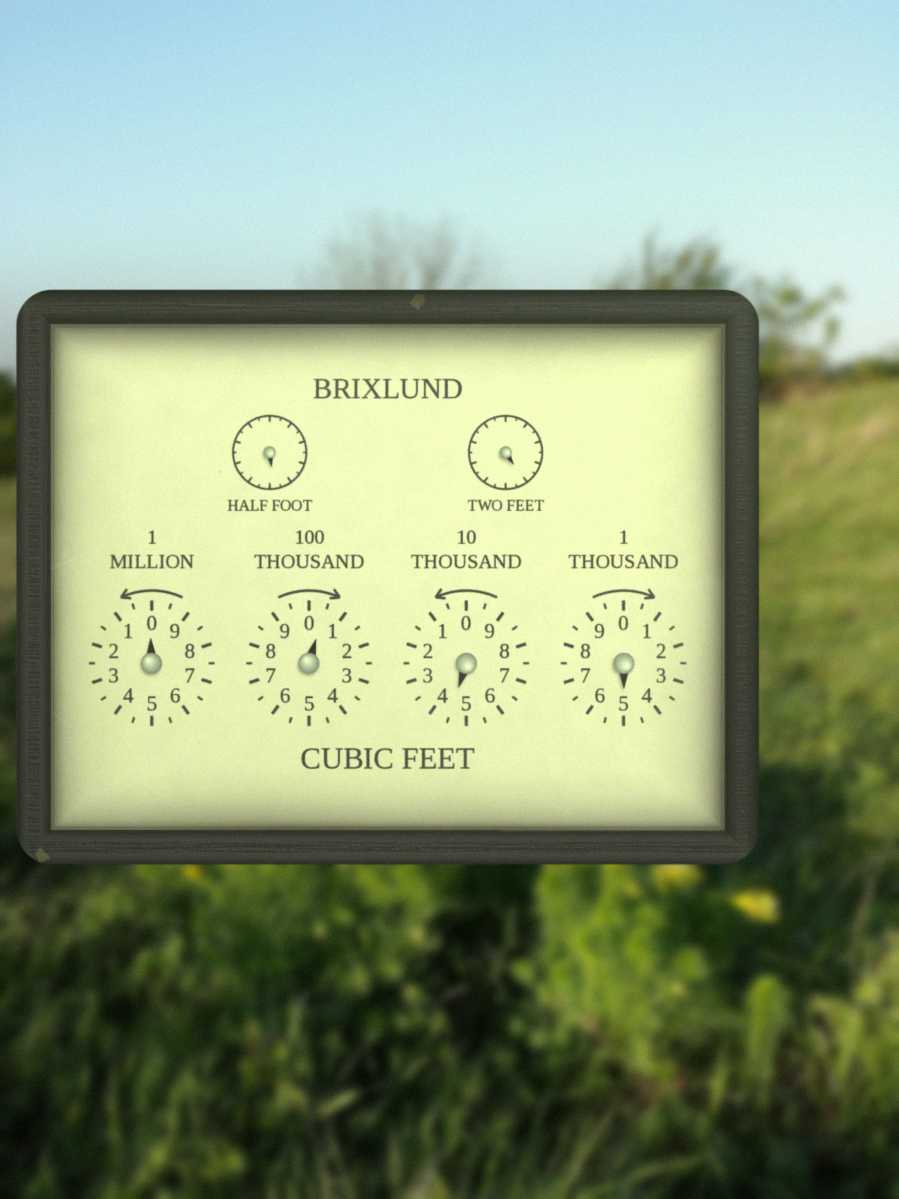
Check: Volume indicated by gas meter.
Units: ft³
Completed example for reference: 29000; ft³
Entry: 4500; ft³
